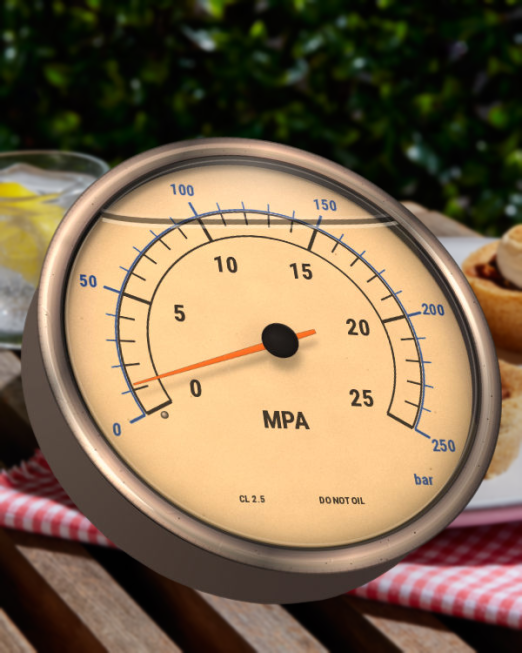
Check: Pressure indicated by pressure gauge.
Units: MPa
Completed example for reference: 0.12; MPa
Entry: 1; MPa
